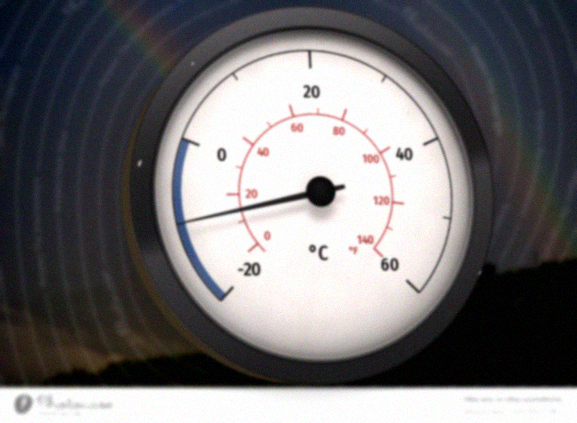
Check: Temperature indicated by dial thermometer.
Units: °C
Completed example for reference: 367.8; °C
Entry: -10; °C
